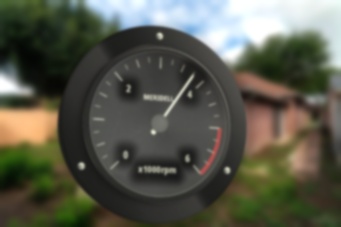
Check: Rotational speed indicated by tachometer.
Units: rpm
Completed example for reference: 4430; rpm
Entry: 3750; rpm
